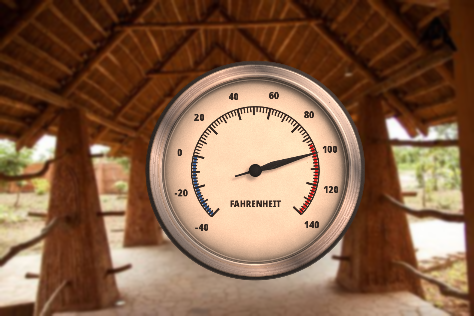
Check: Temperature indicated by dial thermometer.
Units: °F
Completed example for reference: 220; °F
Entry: 100; °F
